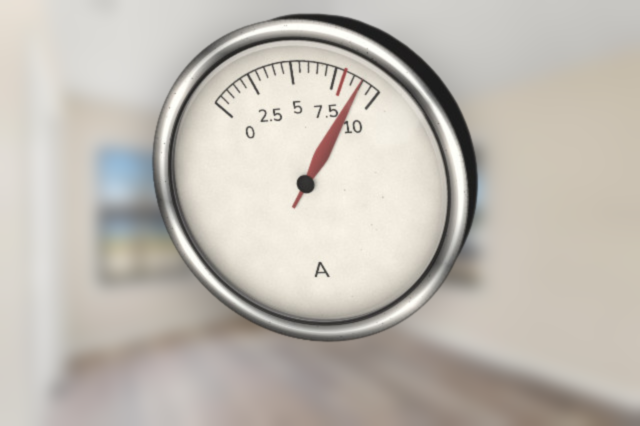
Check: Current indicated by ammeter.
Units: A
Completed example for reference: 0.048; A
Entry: 9; A
